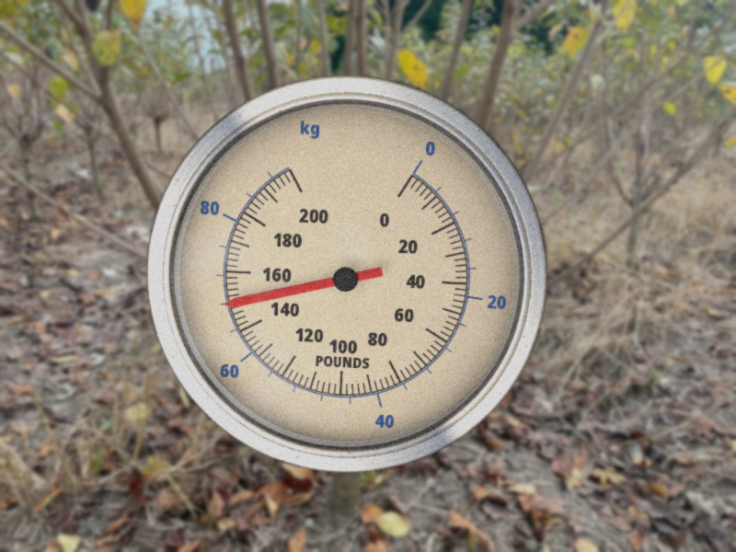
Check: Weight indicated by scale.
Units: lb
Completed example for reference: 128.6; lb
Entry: 150; lb
